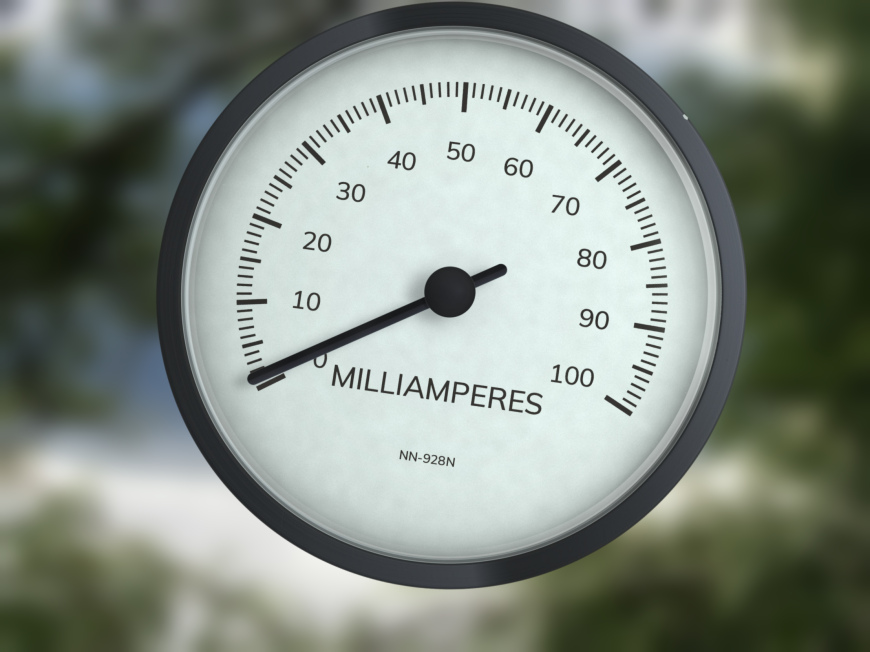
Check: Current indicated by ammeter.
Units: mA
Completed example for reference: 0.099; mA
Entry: 1; mA
